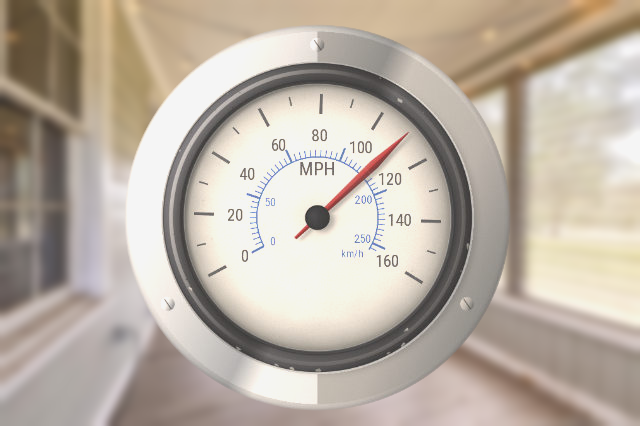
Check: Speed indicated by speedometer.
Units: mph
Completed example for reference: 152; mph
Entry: 110; mph
